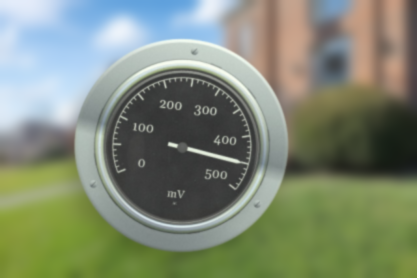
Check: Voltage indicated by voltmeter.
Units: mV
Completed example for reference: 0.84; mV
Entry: 450; mV
